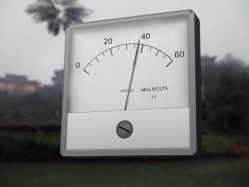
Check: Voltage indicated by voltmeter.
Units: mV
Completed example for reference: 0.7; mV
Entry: 37.5; mV
